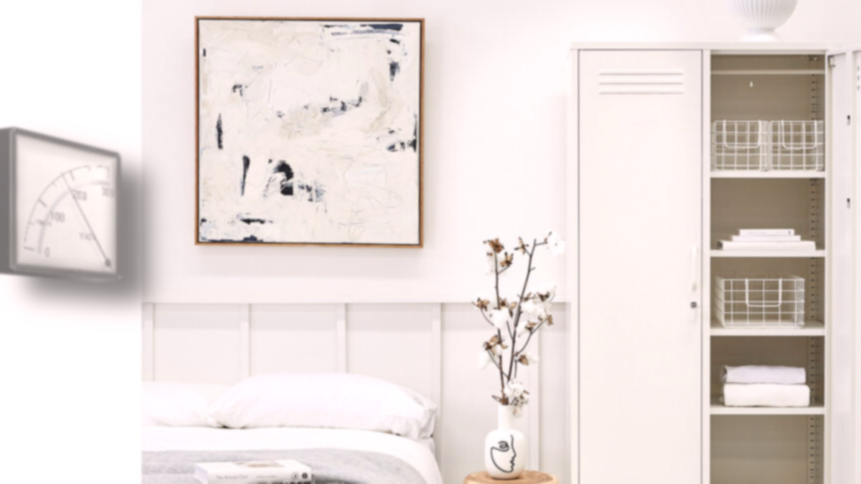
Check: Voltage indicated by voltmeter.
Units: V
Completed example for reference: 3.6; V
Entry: 175; V
